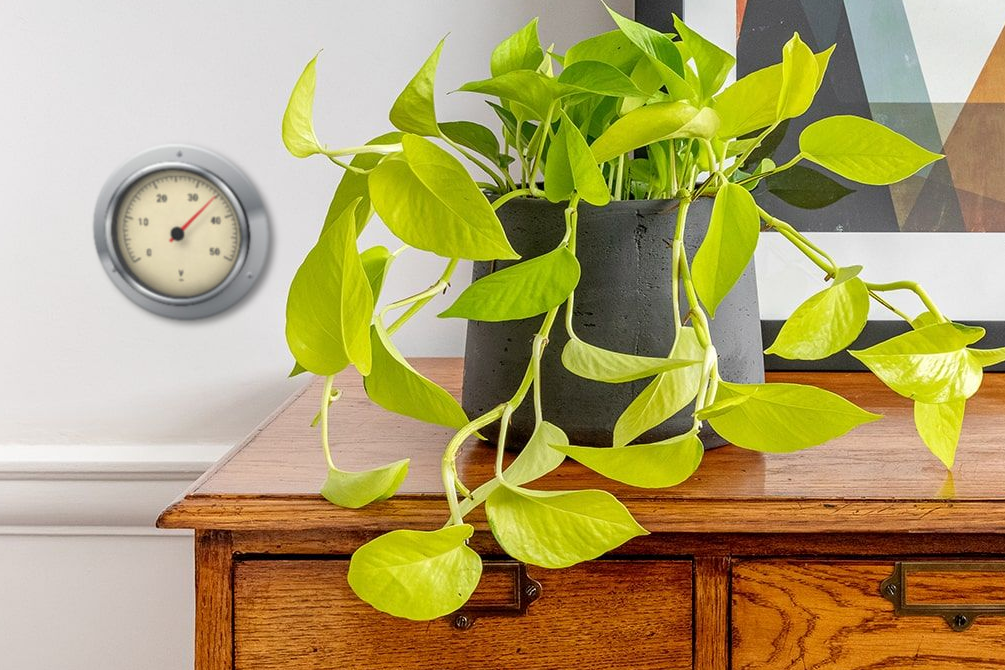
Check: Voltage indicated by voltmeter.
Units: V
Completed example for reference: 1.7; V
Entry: 35; V
